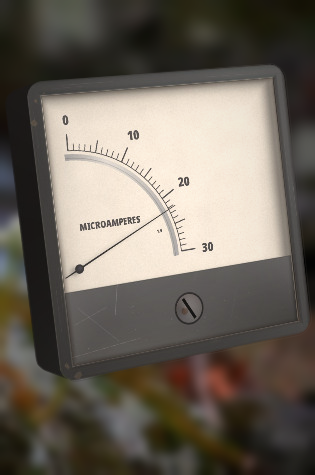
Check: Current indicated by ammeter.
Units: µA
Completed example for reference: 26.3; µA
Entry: 22; µA
